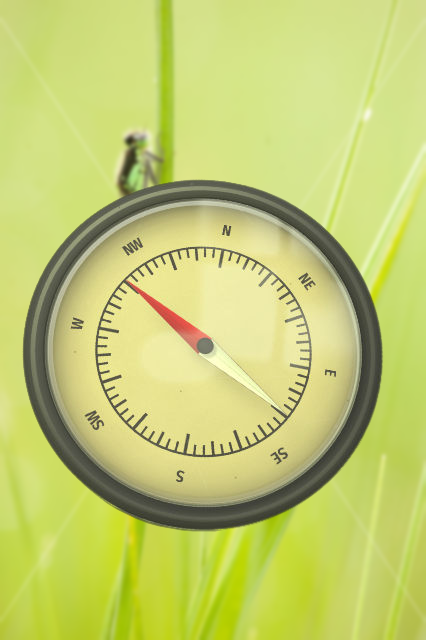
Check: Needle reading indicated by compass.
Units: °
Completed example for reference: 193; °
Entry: 300; °
